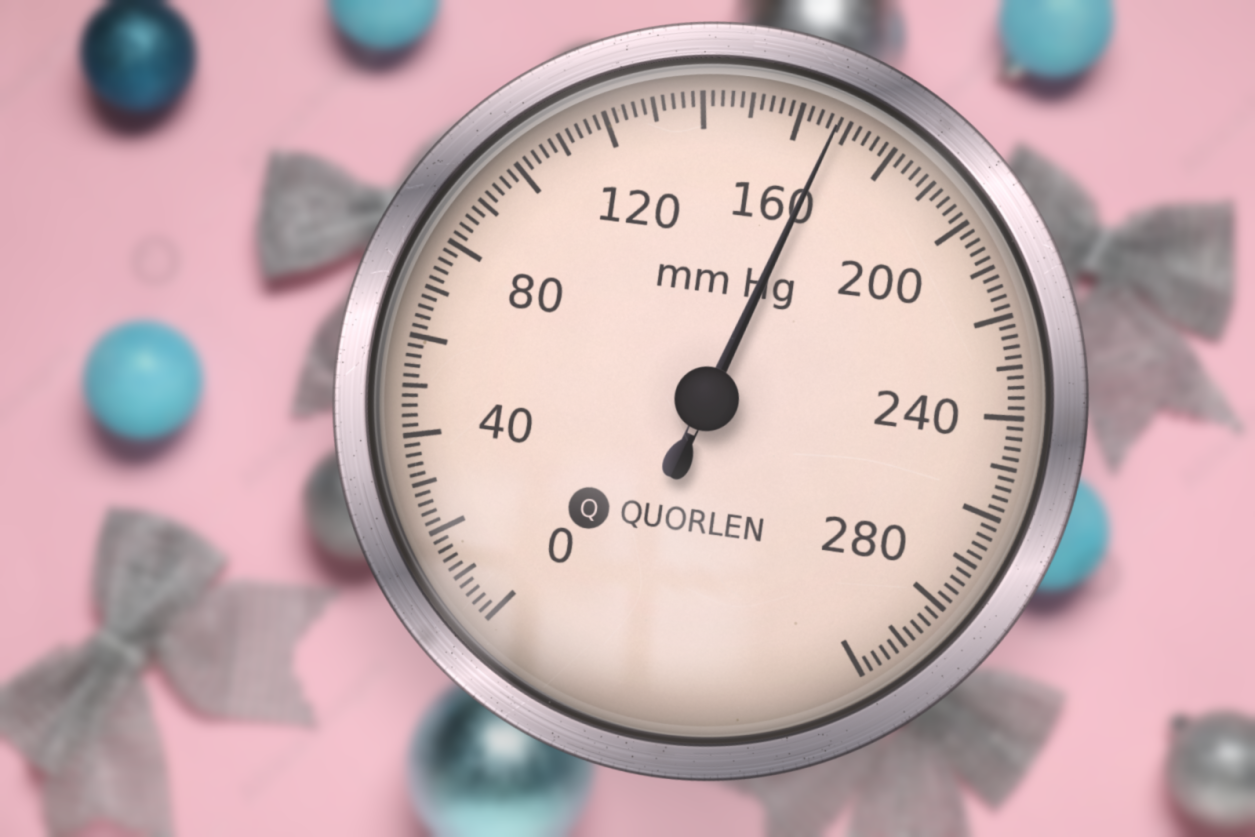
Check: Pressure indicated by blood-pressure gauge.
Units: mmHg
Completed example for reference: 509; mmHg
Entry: 168; mmHg
